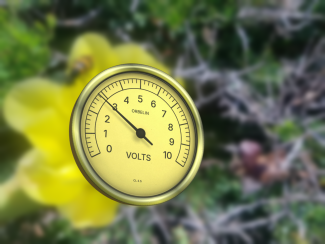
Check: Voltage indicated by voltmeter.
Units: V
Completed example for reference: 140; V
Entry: 2.8; V
